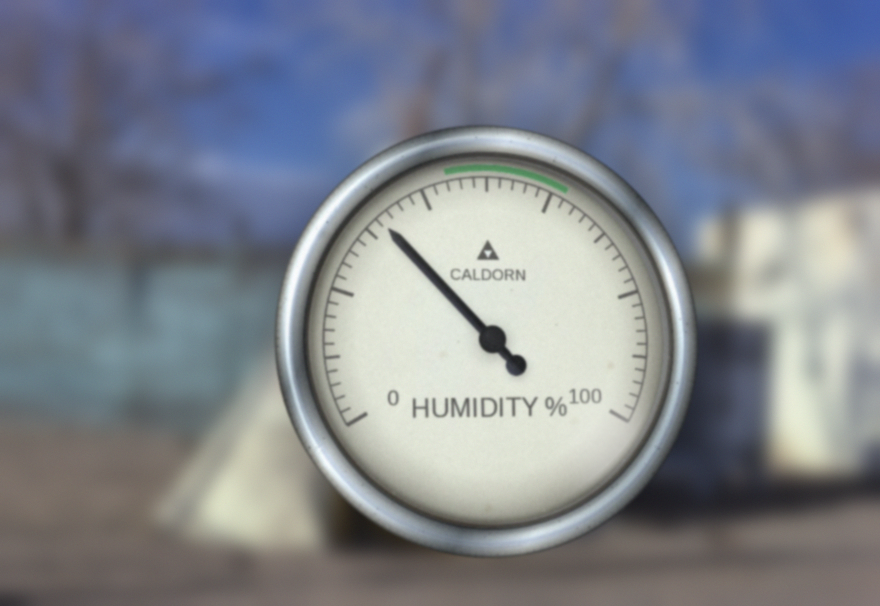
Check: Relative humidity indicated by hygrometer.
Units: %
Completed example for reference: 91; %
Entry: 32; %
